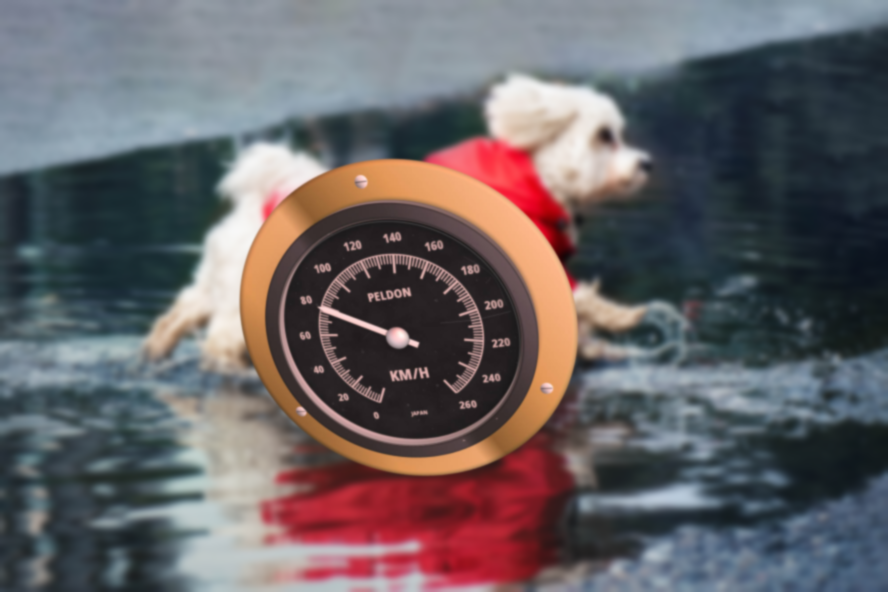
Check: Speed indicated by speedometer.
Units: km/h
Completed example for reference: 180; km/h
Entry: 80; km/h
